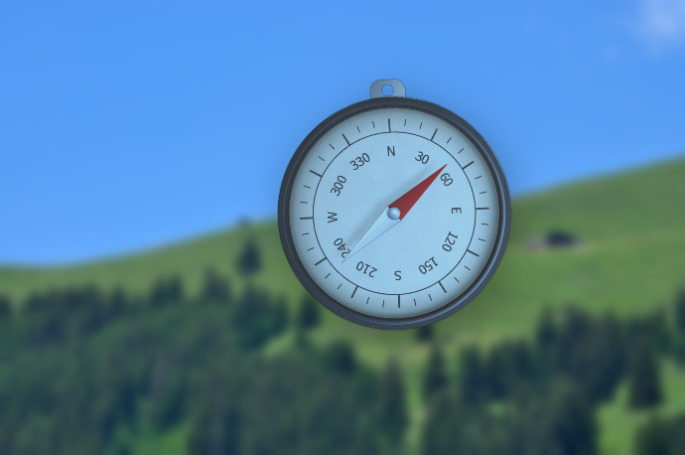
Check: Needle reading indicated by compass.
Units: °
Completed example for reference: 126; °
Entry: 50; °
